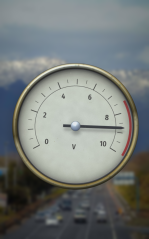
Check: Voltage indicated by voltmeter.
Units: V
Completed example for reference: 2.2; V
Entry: 8.75; V
